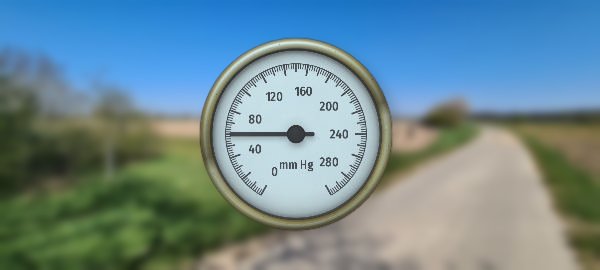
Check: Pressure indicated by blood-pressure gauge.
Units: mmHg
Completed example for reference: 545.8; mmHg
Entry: 60; mmHg
